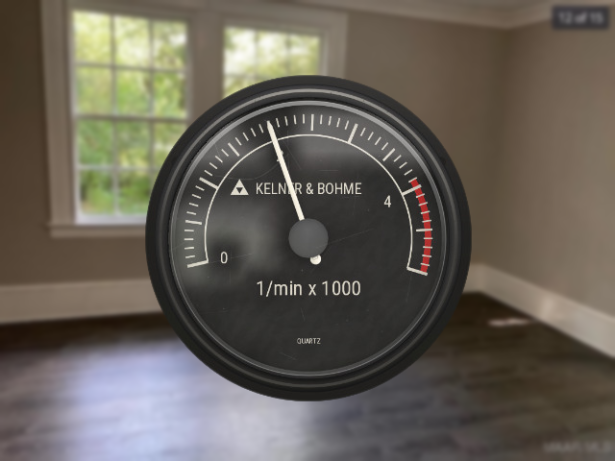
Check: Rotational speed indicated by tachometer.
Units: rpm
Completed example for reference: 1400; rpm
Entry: 2000; rpm
